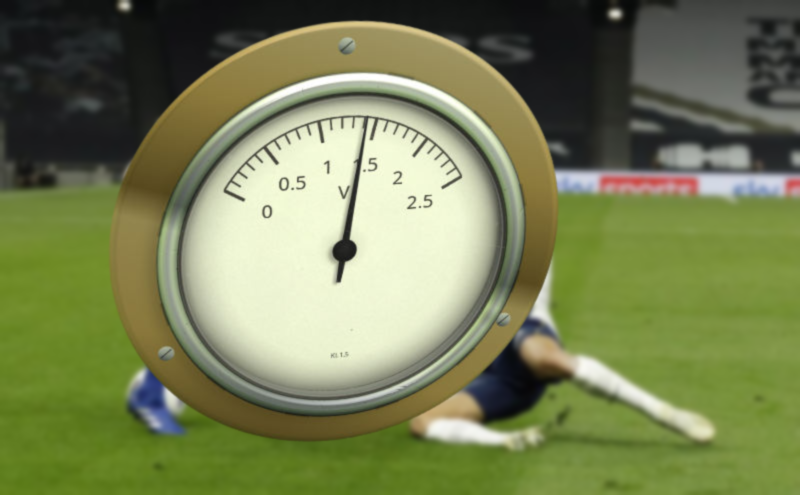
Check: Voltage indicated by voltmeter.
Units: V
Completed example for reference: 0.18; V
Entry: 1.4; V
